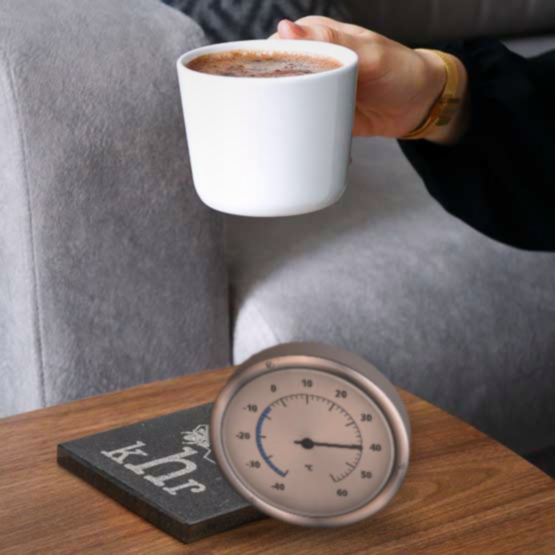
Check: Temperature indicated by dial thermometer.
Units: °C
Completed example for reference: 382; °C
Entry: 40; °C
